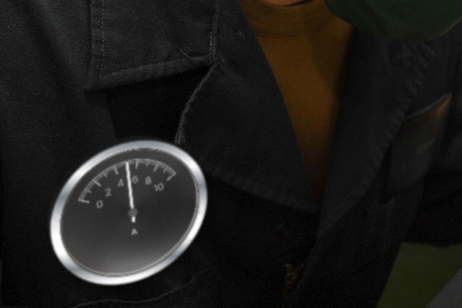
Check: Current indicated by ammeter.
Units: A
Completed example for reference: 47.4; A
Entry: 5; A
